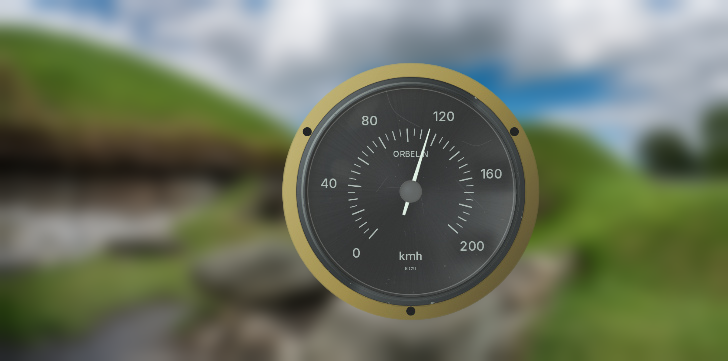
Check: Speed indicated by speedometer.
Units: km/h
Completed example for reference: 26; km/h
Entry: 115; km/h
